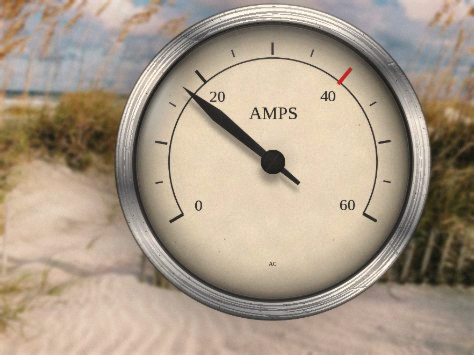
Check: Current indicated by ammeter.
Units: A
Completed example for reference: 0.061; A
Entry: 17.5; A
